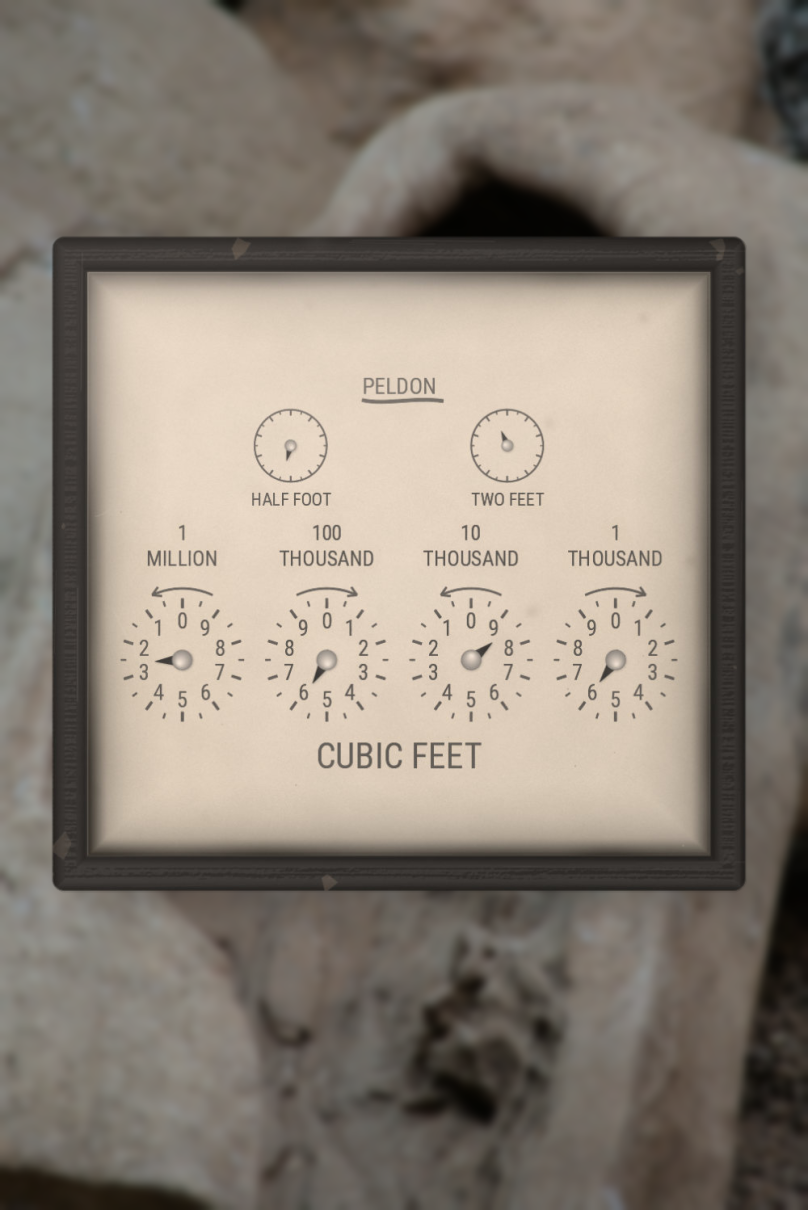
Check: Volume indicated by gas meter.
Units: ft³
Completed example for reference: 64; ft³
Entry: 258600; ft³
